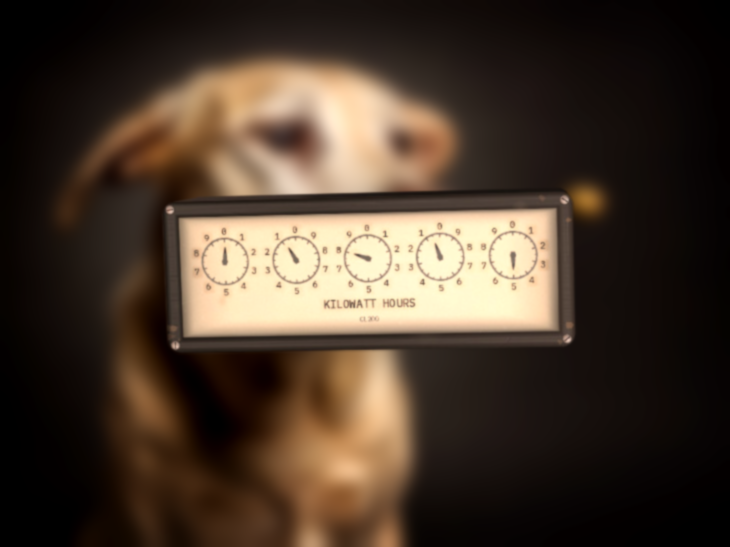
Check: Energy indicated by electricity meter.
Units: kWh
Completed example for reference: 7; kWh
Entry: 805; kWh
